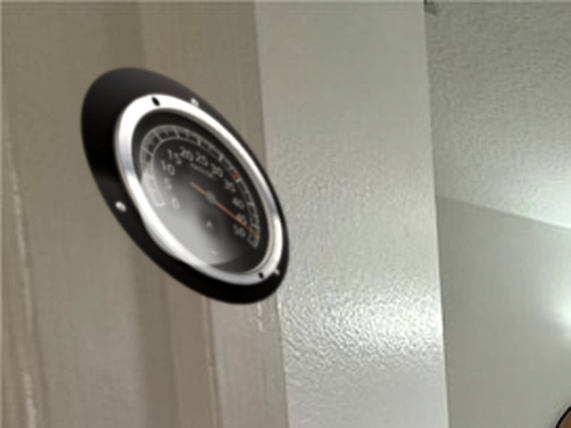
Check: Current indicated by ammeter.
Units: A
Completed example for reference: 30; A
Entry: 47.5; A
